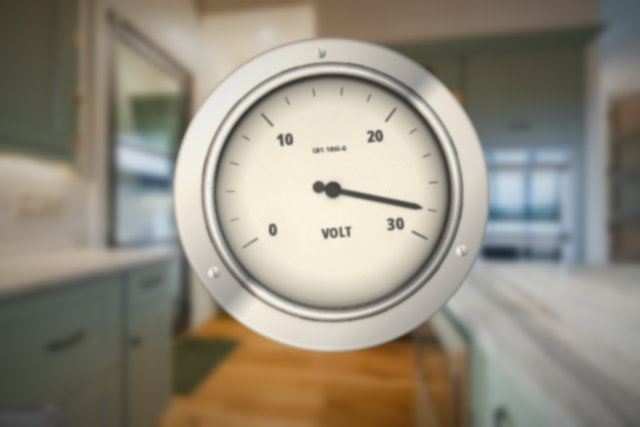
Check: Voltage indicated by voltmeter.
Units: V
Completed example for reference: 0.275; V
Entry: 28; V
